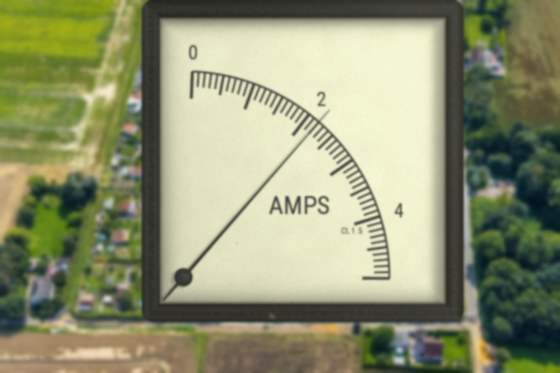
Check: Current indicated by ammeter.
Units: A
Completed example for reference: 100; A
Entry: 2.2; A
